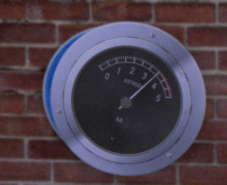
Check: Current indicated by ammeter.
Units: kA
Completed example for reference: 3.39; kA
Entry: 3.5; kA
